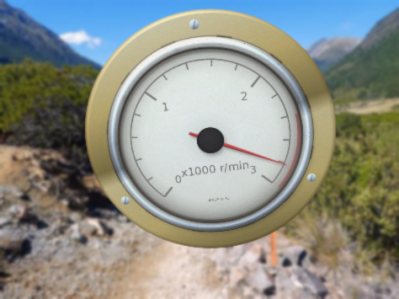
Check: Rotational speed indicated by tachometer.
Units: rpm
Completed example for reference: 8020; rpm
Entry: 2800; rpm
